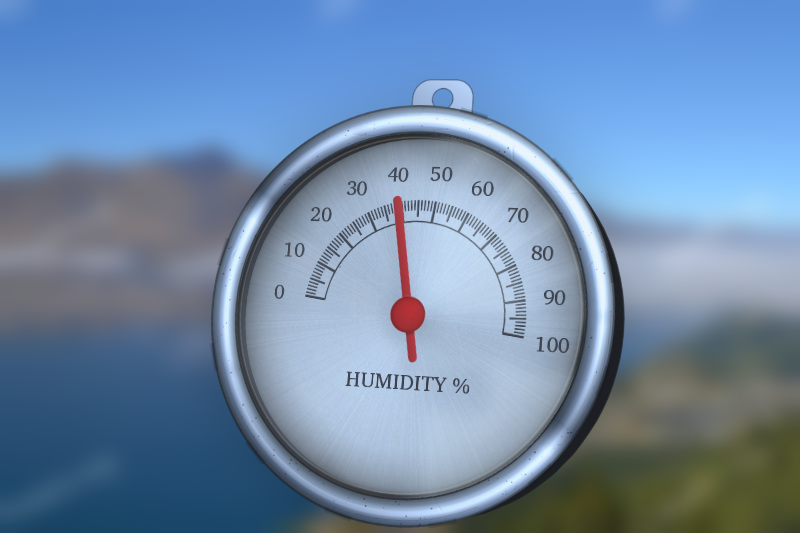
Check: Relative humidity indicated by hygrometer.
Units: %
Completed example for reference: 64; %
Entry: 40; %
